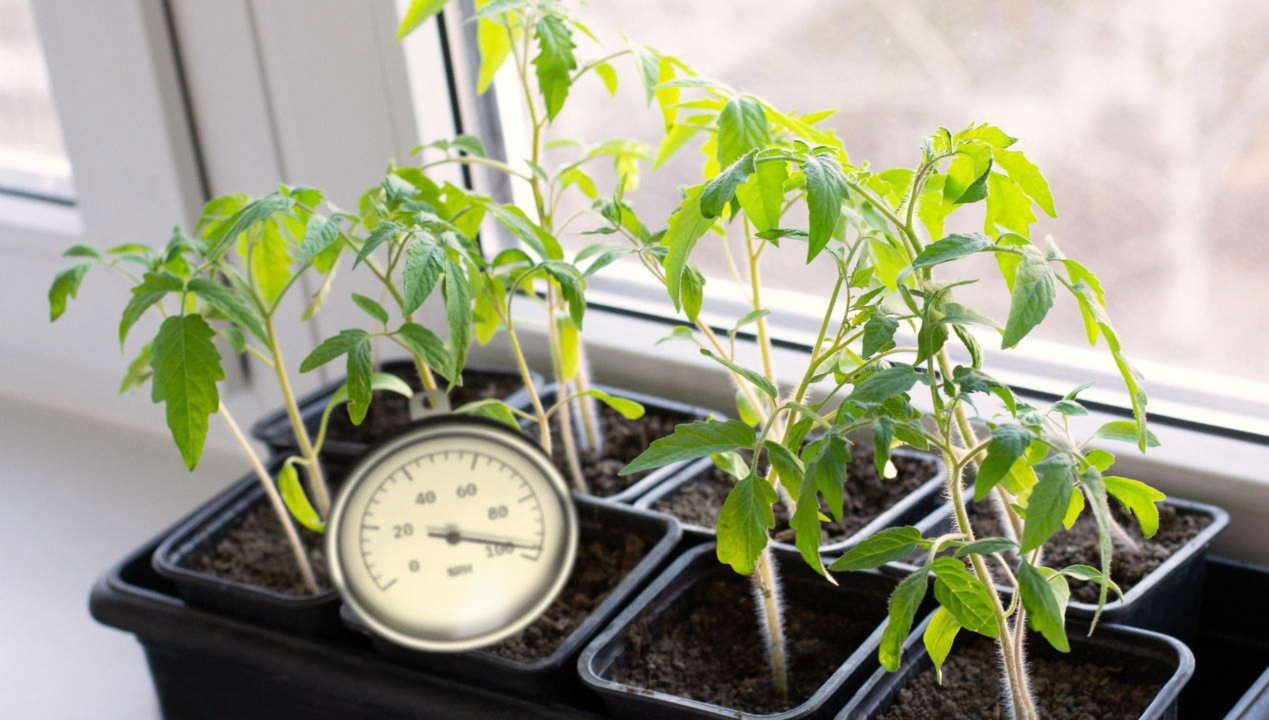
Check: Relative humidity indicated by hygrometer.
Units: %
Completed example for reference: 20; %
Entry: 96; %
